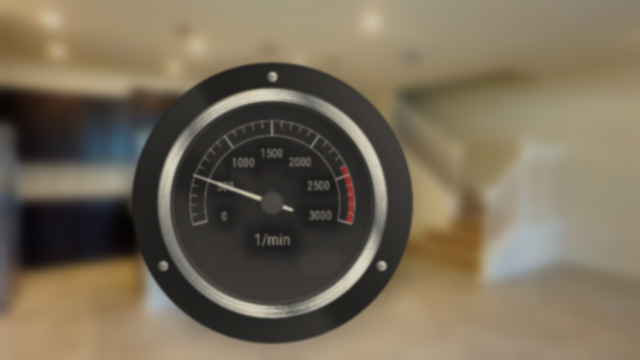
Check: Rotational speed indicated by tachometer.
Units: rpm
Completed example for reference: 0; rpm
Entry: 500; rpm
